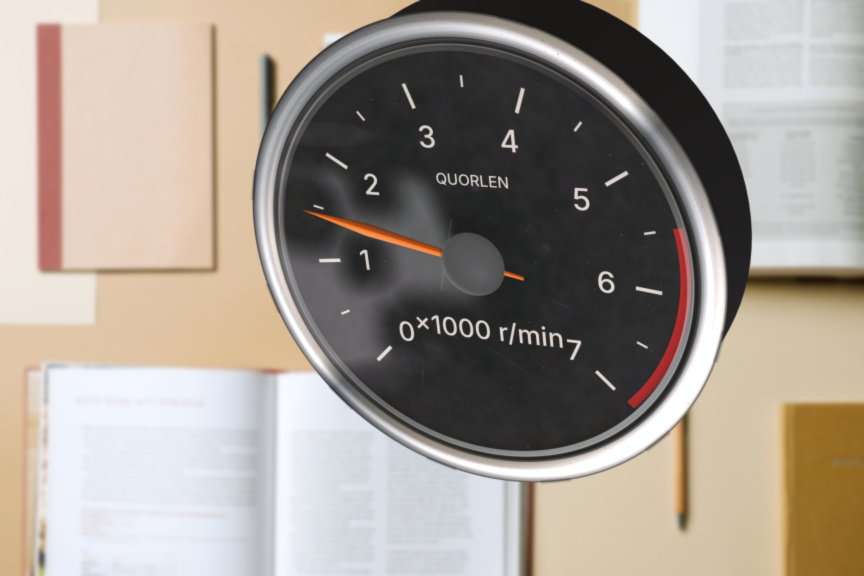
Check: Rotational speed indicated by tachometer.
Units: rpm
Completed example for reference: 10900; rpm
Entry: 1500; rpm
